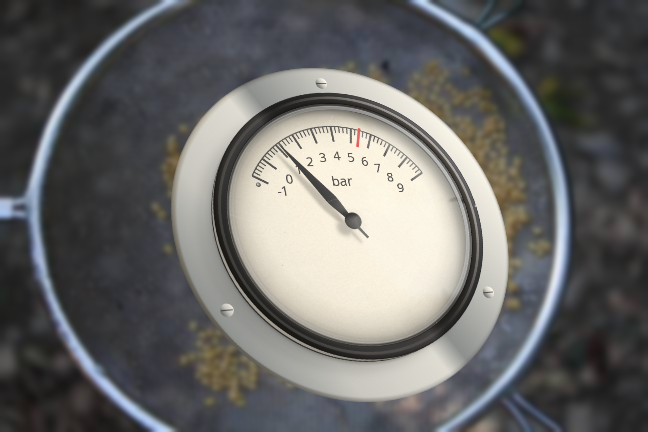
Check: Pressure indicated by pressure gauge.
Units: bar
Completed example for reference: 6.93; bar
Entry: 1; bar
